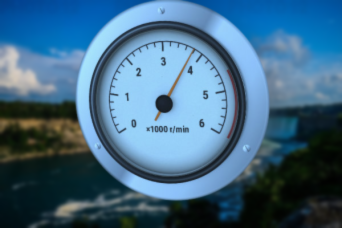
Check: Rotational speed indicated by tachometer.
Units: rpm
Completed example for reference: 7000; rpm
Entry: 3800; rpm
